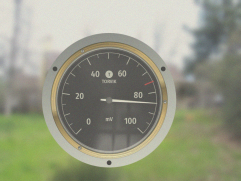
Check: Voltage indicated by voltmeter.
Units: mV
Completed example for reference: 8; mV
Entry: 85; mV
